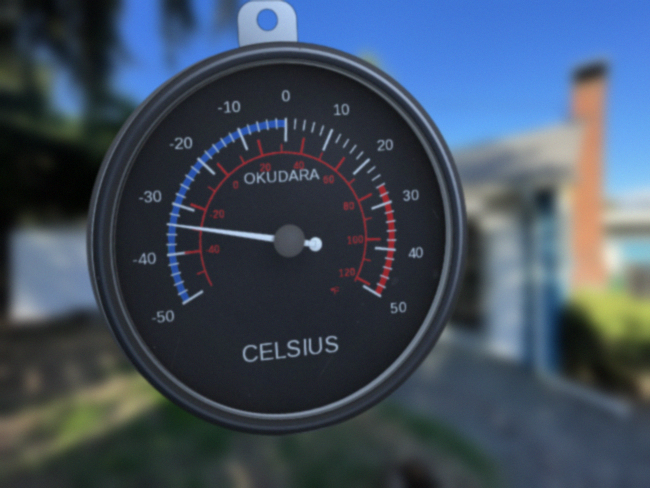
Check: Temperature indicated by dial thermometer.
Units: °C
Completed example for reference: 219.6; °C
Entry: -34; °C
